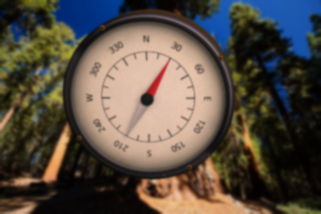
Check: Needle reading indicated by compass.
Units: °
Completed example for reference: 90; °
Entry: 30; °
